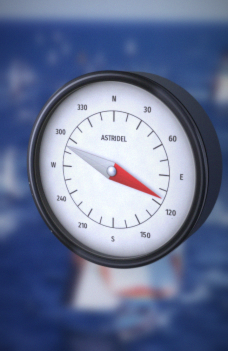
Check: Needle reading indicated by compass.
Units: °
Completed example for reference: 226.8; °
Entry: 112.5; °
